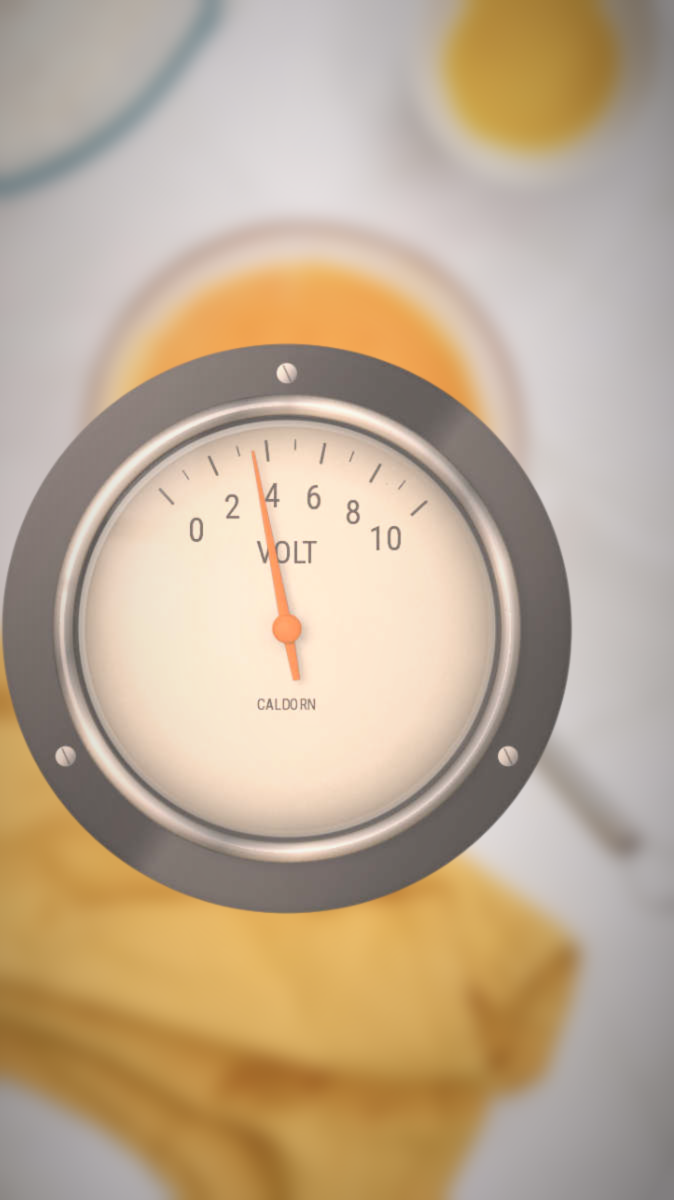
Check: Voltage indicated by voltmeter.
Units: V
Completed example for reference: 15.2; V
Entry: 3.5; V
